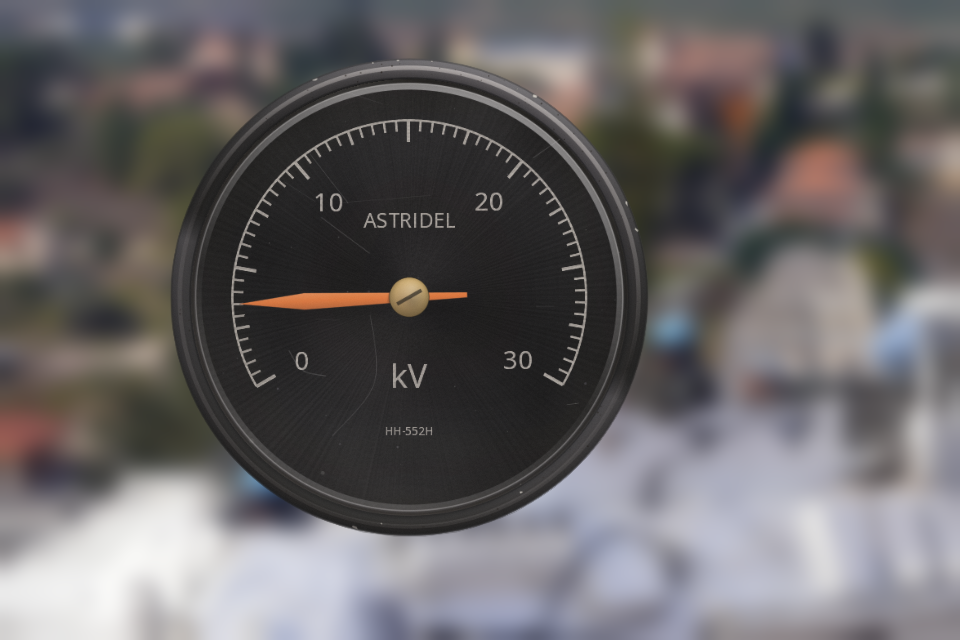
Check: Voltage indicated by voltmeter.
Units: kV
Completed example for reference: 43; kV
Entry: 3.5; kV
